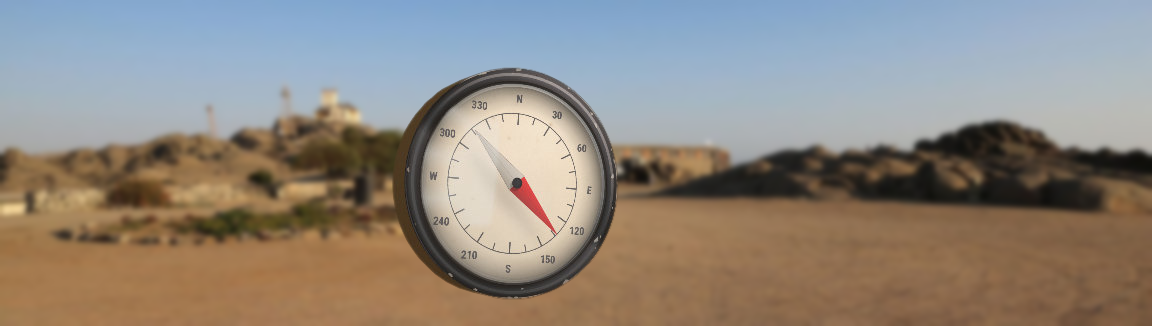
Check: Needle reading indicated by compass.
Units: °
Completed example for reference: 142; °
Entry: 135; °
